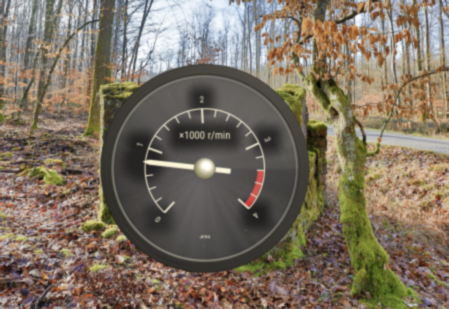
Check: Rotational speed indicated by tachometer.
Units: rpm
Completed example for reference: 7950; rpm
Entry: 800; rpm
